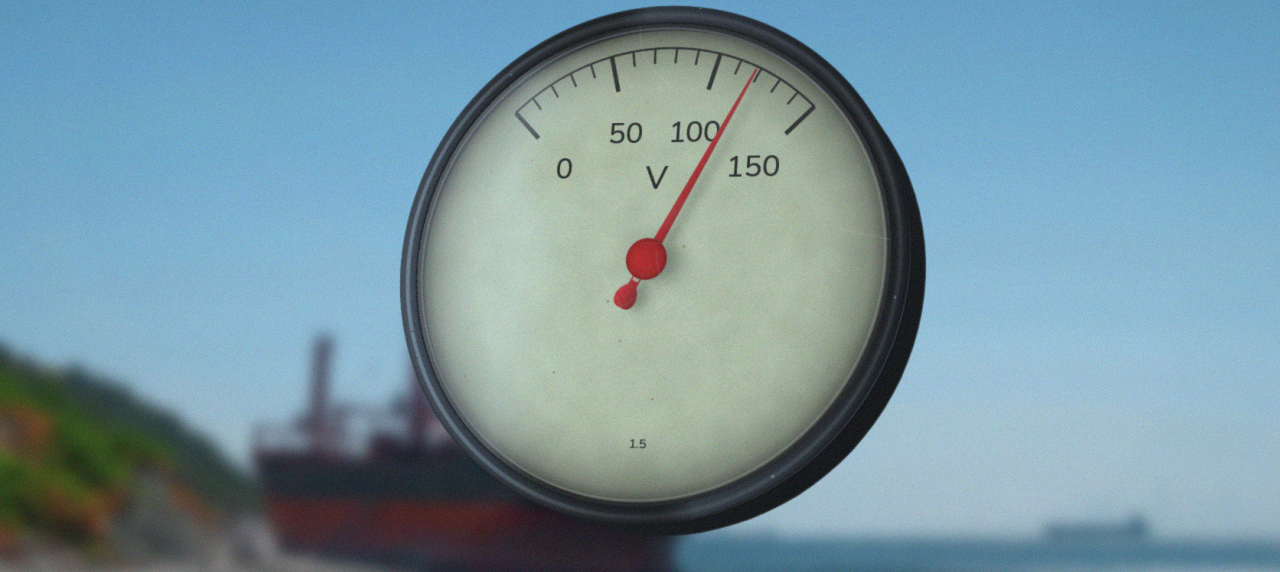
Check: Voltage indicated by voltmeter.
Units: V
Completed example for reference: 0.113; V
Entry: 120; V
